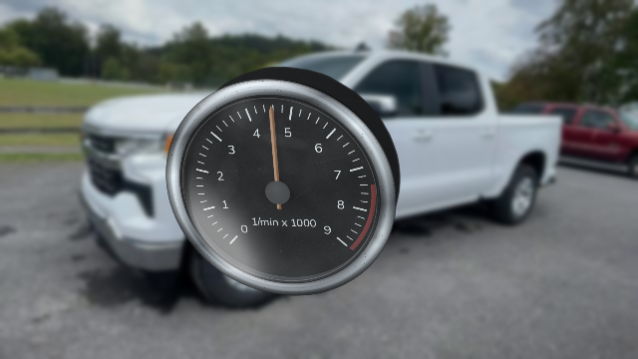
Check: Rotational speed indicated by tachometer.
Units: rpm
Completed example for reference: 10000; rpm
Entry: 4600; rpm
